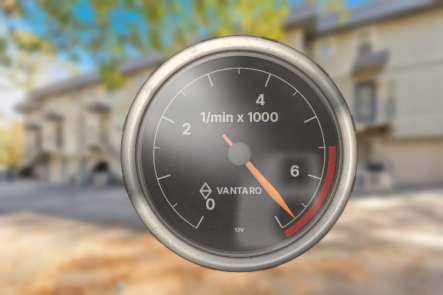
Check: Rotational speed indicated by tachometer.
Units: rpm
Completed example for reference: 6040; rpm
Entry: 6750; rpm
